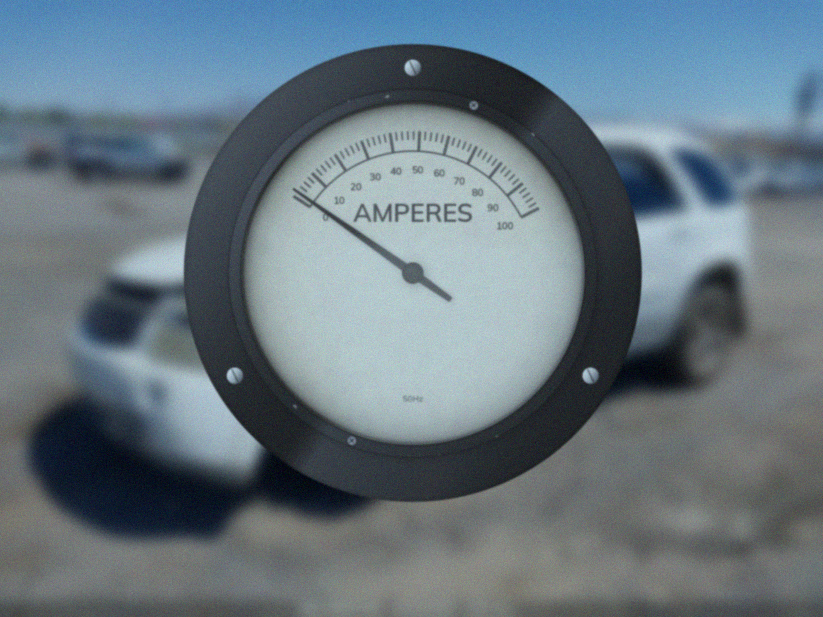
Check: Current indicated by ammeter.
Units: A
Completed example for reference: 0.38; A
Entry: 2; A
